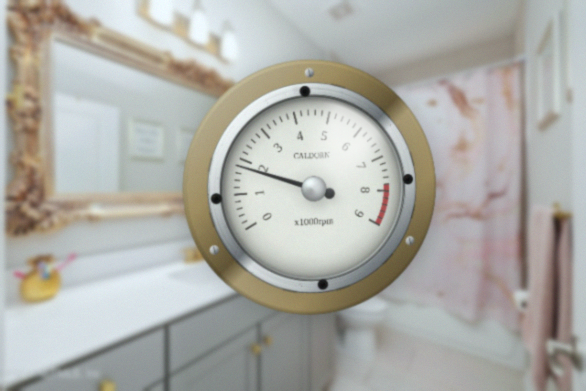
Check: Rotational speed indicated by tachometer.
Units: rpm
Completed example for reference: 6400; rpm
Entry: 1800; rpm
